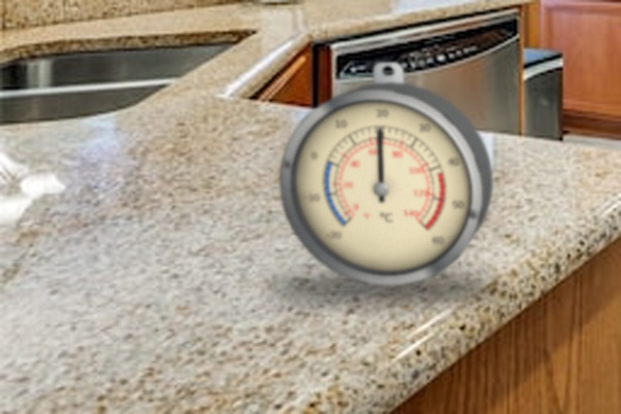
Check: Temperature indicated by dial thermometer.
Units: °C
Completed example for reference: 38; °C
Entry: 20; °C
